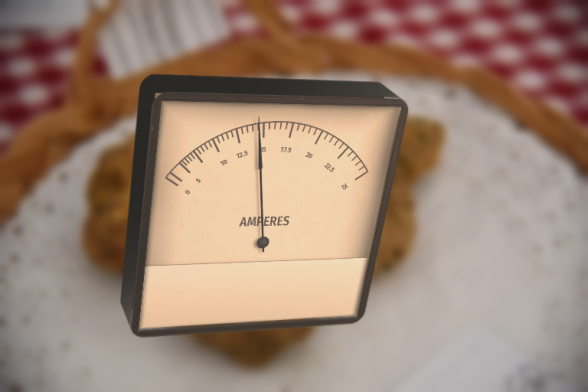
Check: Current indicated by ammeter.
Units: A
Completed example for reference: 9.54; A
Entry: 14.5; A
